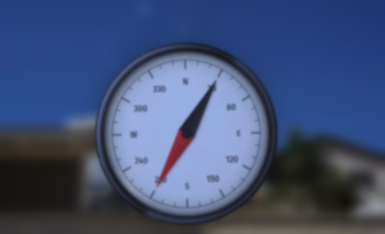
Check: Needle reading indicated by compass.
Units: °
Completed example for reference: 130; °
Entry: 210; °
